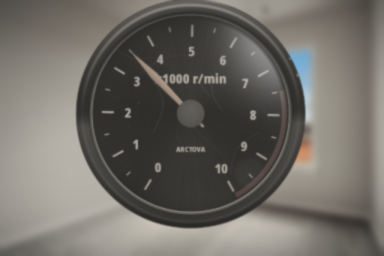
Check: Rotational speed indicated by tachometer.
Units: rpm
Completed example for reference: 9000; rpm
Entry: 3500; rpm
